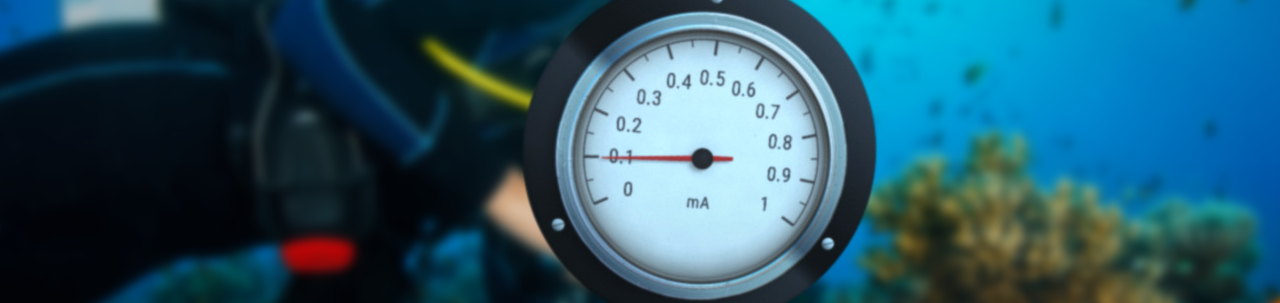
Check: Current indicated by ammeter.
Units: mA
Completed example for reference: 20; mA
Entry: 0.1; mA
